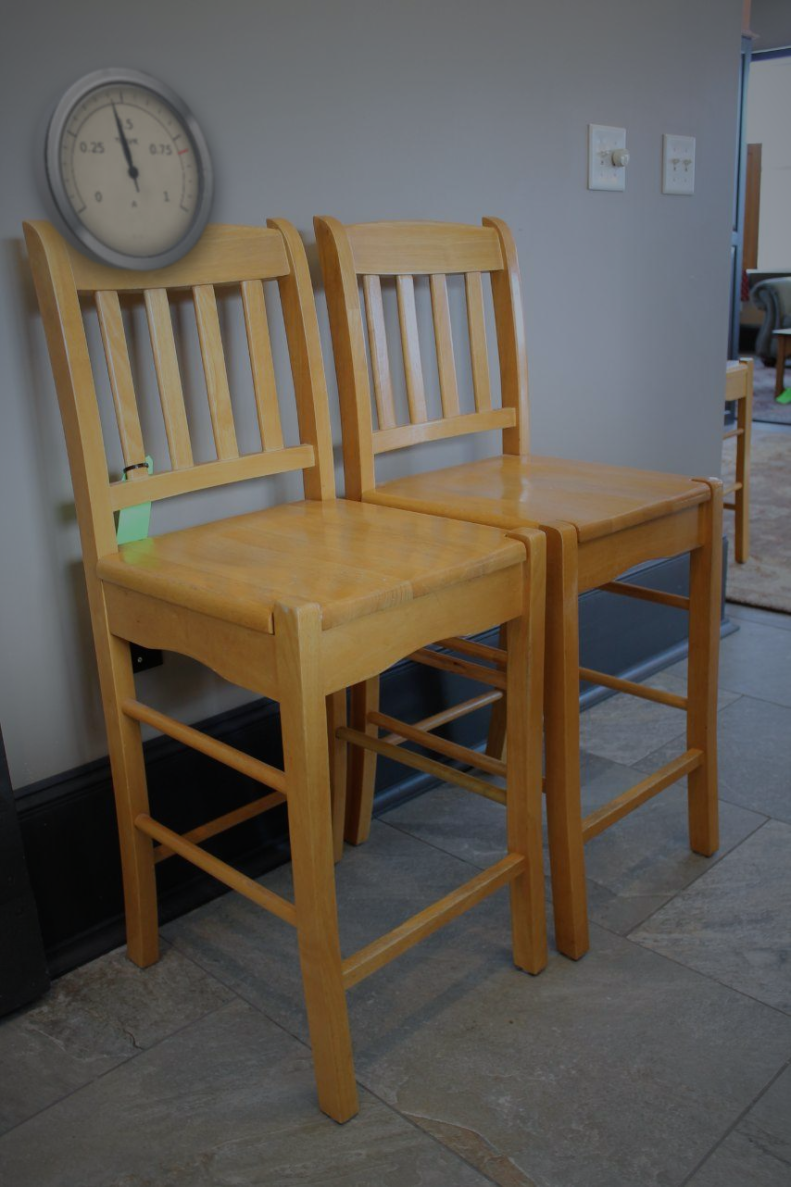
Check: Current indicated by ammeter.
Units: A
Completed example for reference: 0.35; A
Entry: 0.45; A
